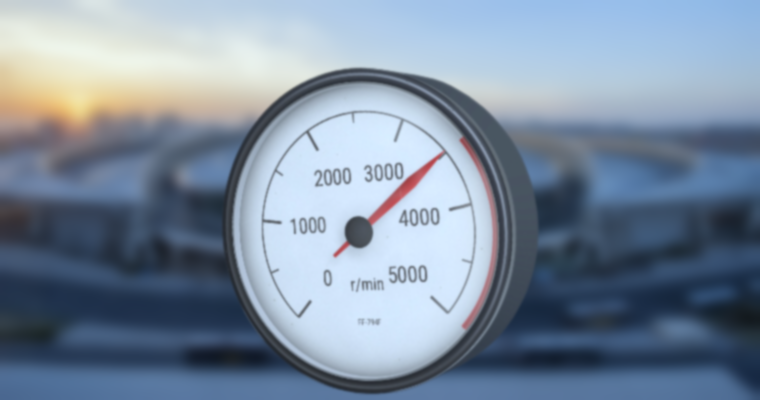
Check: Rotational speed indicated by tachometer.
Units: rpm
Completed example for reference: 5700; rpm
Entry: 3500; rpm
